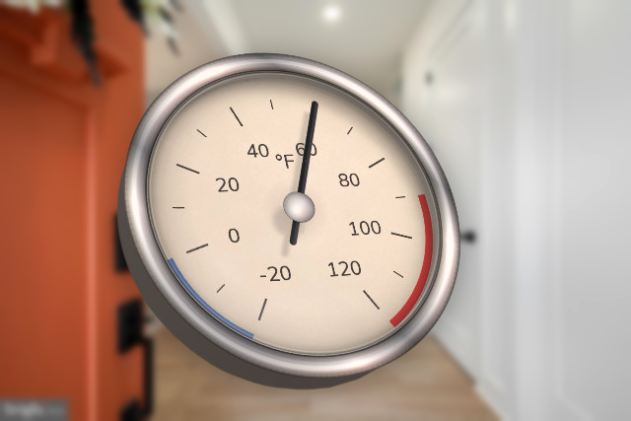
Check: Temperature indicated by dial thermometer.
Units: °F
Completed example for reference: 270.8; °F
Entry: 60; °F
